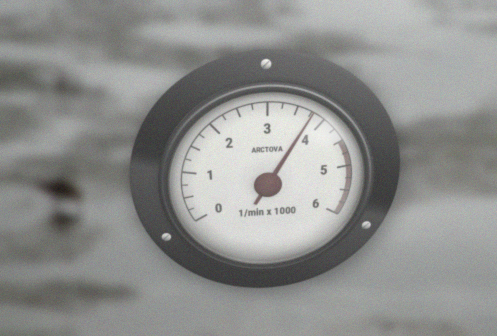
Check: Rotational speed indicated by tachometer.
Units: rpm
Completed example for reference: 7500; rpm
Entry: 3750; rpm
